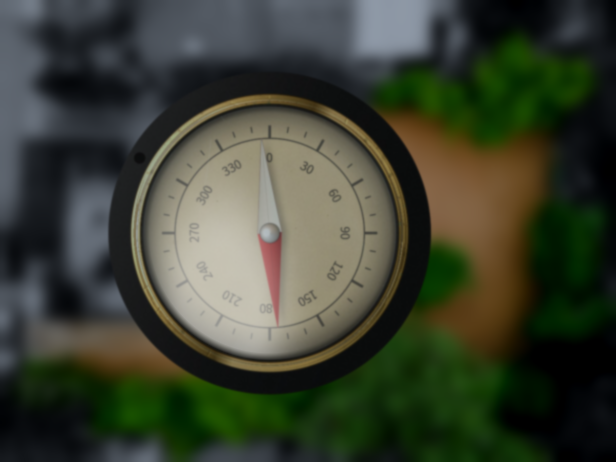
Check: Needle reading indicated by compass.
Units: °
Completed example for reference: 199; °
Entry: 175; °
